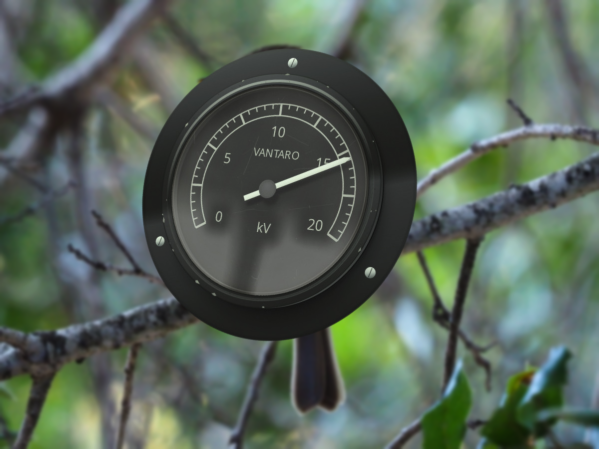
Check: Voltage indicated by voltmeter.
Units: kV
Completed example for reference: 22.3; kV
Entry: 15.5; kV
